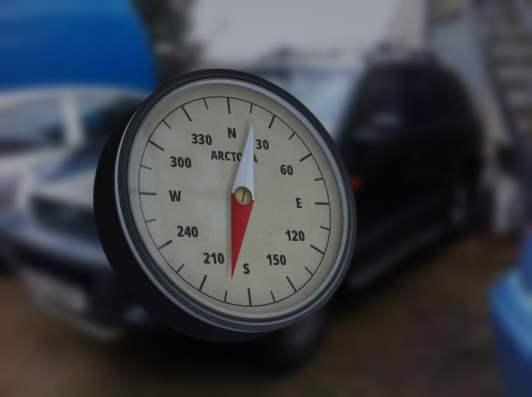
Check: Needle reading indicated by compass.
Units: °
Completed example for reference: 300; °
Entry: 195; °
